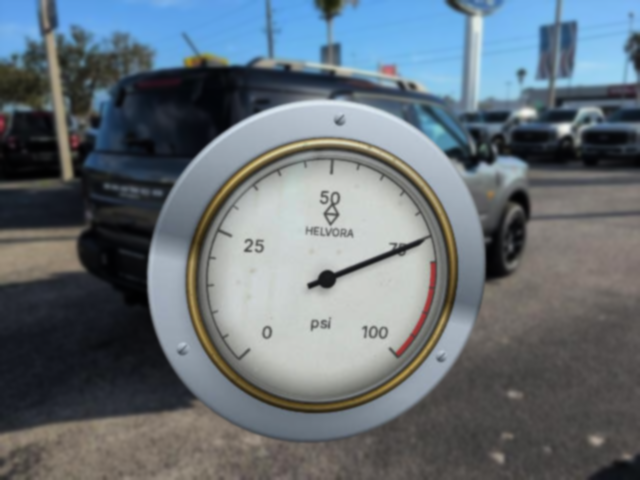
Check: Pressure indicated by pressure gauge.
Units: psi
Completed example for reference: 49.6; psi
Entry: 75; psi
